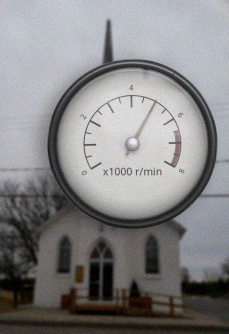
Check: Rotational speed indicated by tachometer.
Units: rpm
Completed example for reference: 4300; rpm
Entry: 5000; rpm
